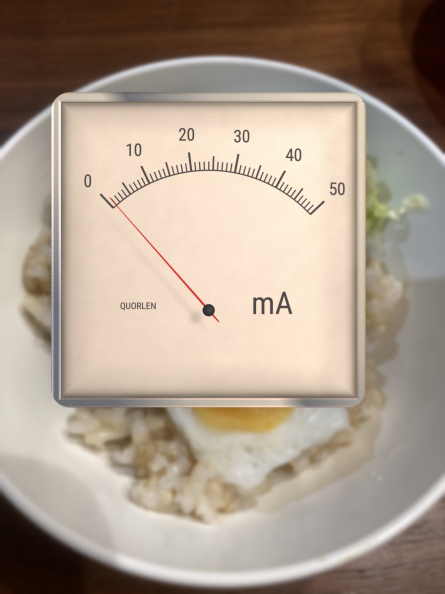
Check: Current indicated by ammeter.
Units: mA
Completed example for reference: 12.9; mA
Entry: 1; mA
